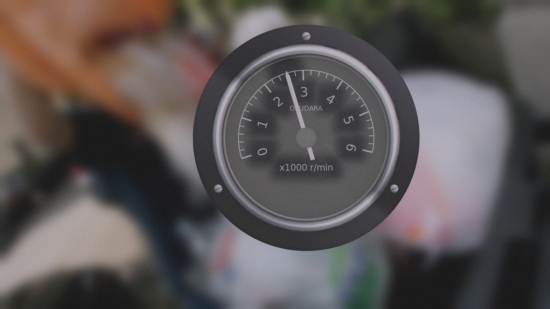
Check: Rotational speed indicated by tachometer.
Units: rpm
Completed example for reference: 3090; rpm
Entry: 2600; rpm
